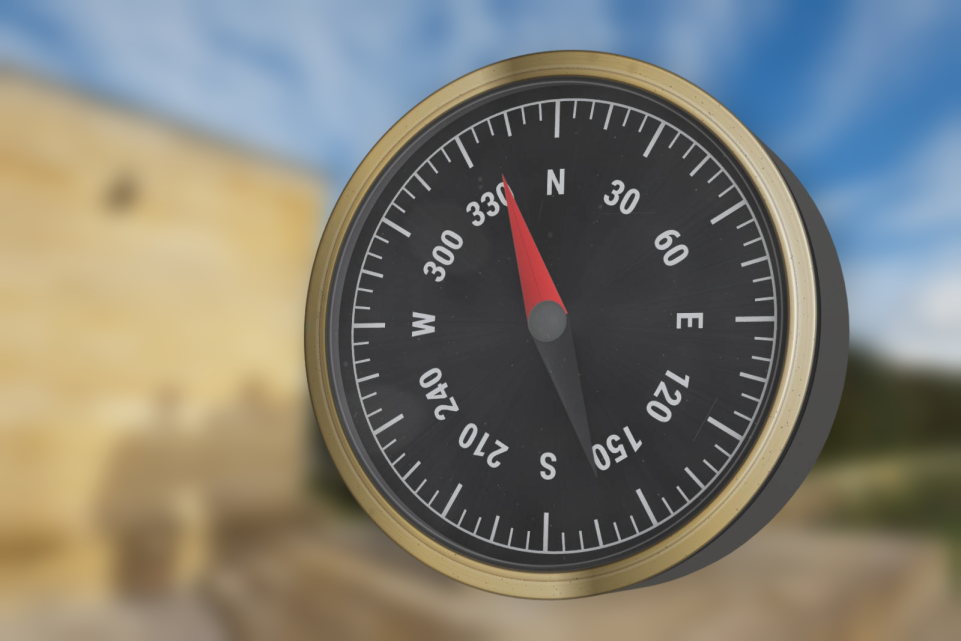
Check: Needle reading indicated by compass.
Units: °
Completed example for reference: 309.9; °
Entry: 340; °
